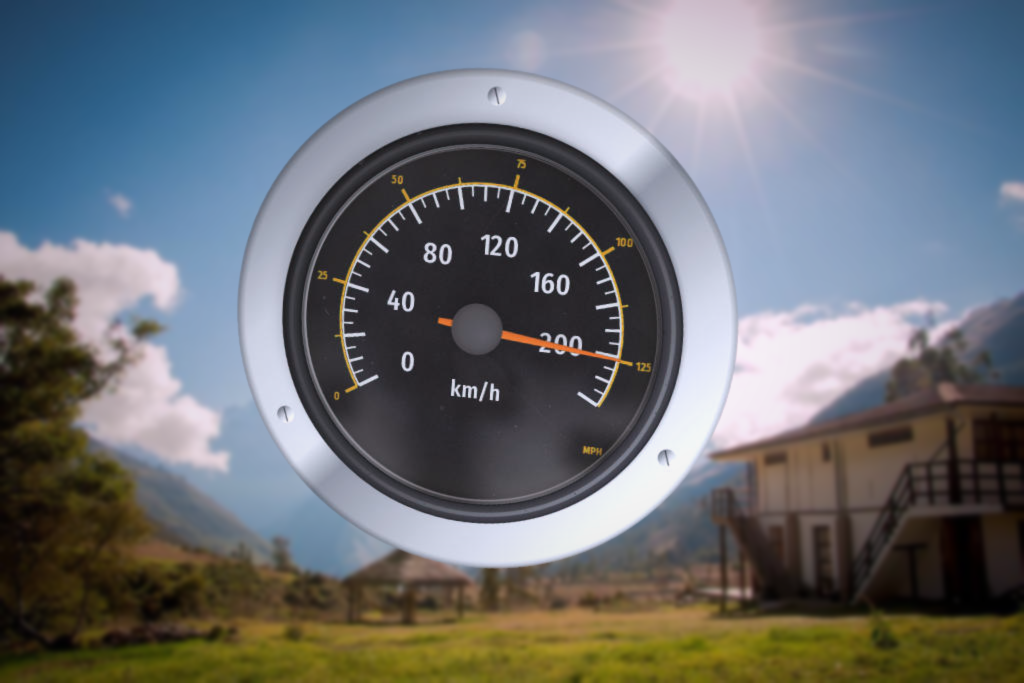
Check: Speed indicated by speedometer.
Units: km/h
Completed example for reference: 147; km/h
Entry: 200; km/h
